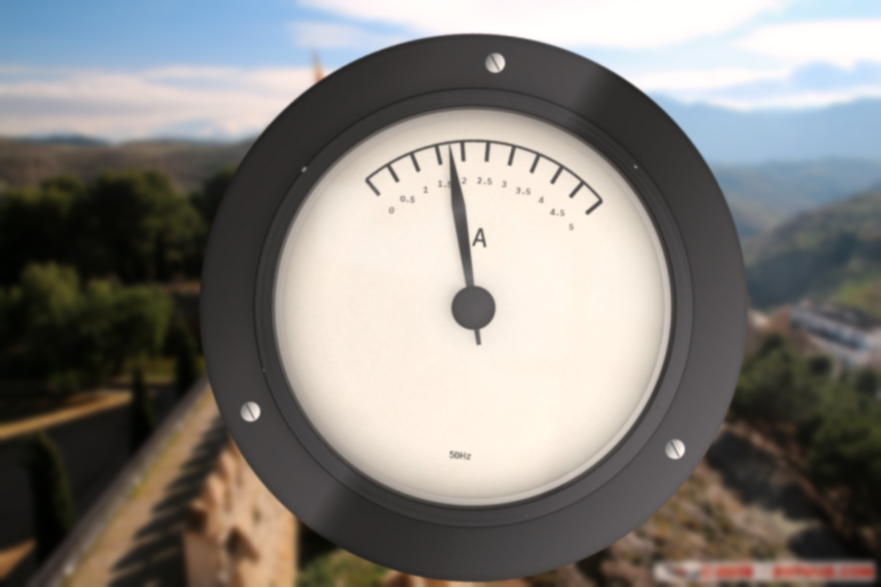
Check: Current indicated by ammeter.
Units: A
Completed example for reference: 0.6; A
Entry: 1.75; A
